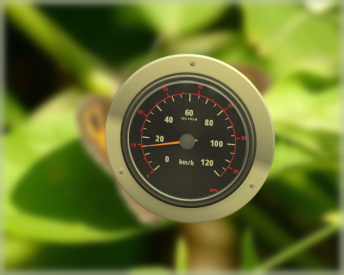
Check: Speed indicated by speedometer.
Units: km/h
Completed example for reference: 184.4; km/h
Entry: 15; km/h
